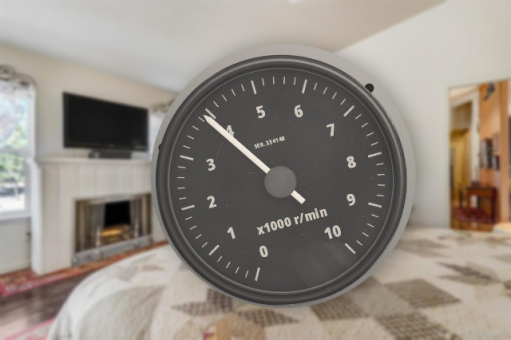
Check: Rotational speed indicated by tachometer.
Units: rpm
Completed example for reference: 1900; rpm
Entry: 3900; rpm
